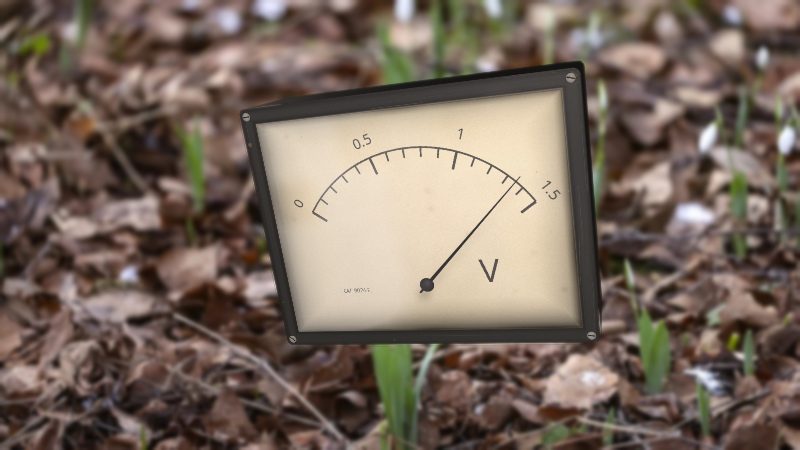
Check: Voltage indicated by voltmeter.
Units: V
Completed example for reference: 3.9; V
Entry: 1.35; V
